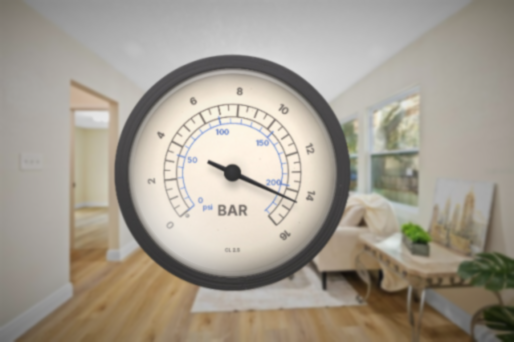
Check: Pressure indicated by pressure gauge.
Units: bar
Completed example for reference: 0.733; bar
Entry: 14.5; bar
